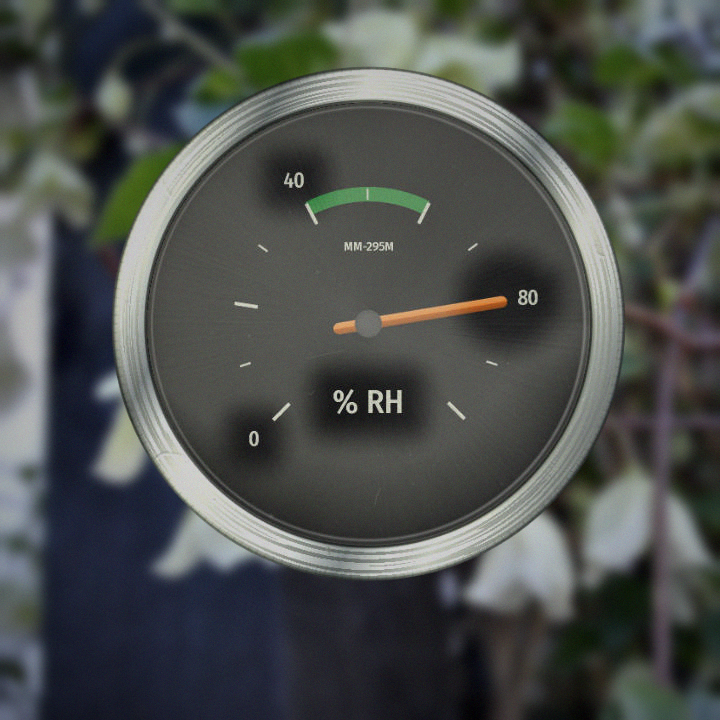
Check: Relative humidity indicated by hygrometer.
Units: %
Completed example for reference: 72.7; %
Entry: 80; %
